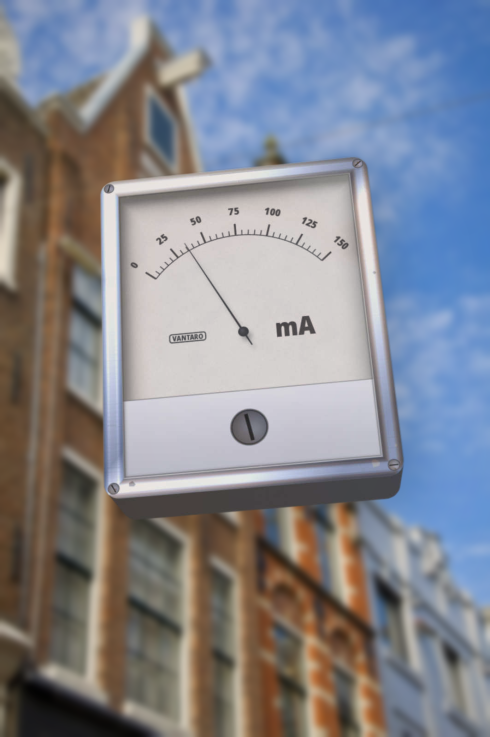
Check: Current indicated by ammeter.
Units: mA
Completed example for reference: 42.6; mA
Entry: 35; mA
